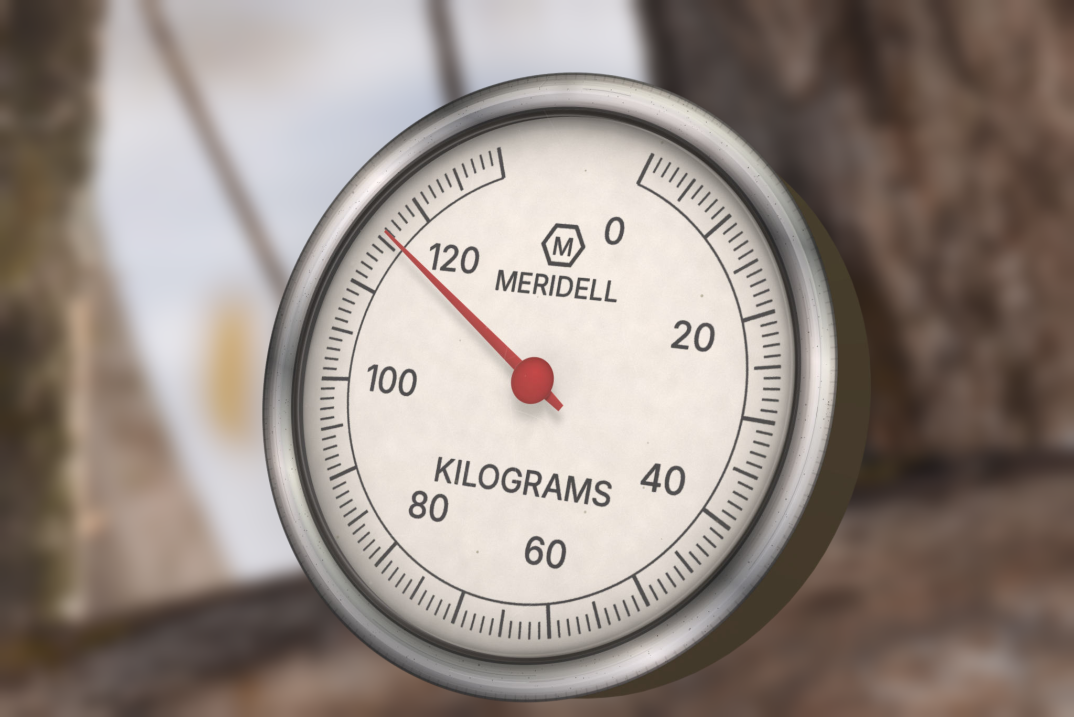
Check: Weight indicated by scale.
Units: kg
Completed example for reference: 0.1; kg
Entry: 116; kg
